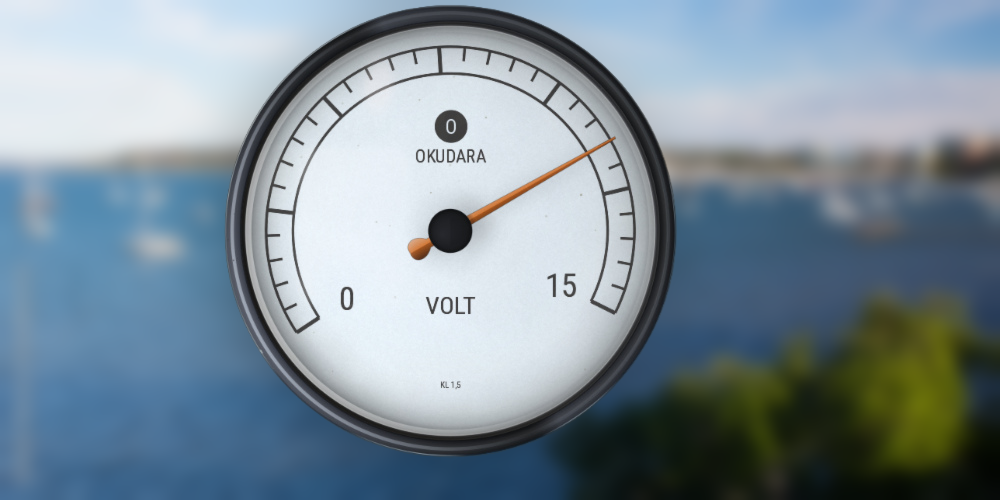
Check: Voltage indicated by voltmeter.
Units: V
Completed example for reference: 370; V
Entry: 11.5; V
